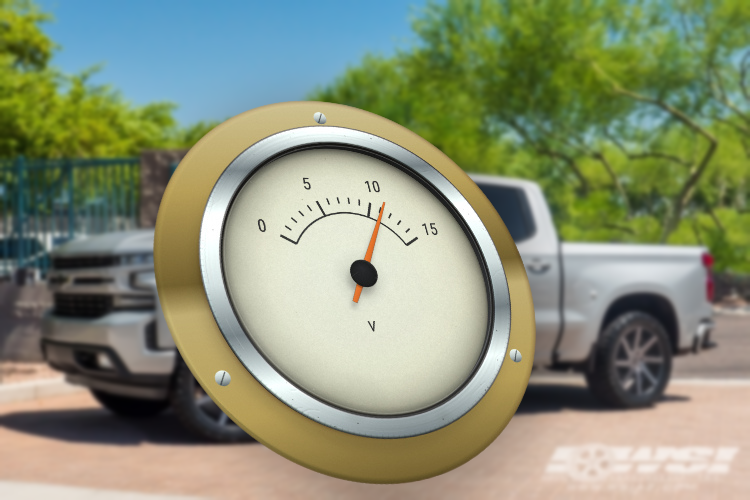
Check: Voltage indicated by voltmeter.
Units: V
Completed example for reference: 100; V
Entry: 11; V
